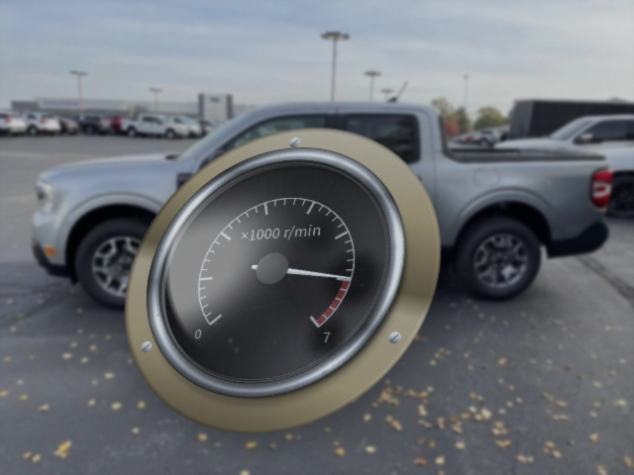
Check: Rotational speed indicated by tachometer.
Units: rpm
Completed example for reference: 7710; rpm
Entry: 6000; rpm
